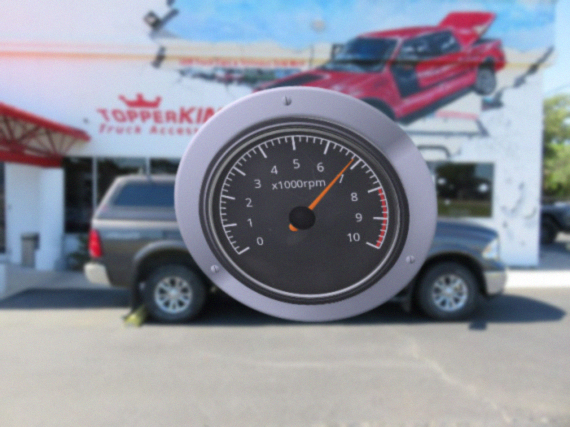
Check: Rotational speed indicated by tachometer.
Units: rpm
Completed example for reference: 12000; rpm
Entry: 6800; rpm
